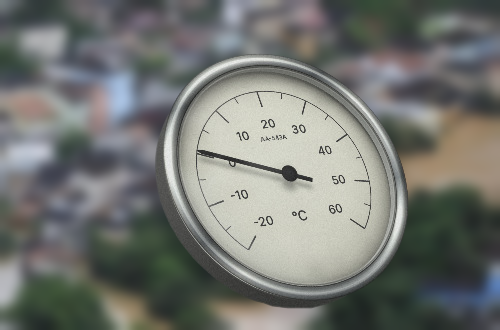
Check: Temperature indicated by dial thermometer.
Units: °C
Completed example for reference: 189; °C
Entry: 0; °C
